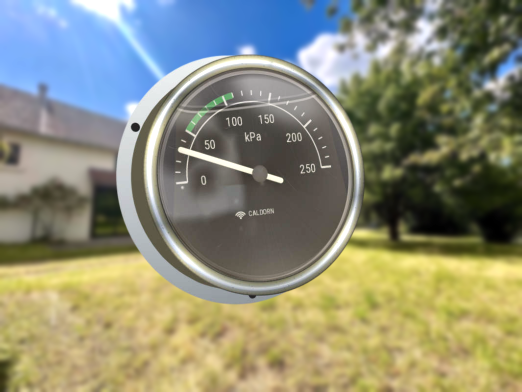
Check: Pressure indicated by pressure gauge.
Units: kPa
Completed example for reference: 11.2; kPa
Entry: 30; kPa
